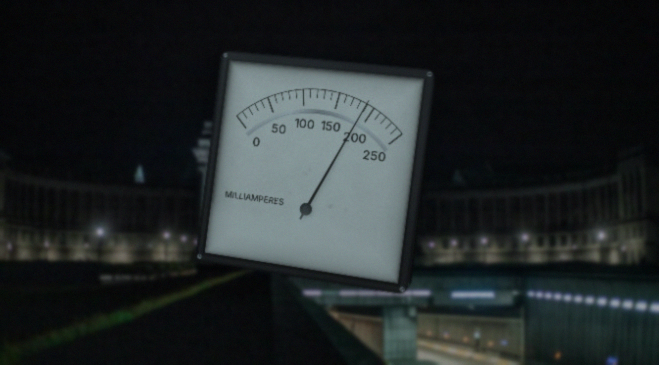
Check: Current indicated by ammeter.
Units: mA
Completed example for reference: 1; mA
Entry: 190; mA
